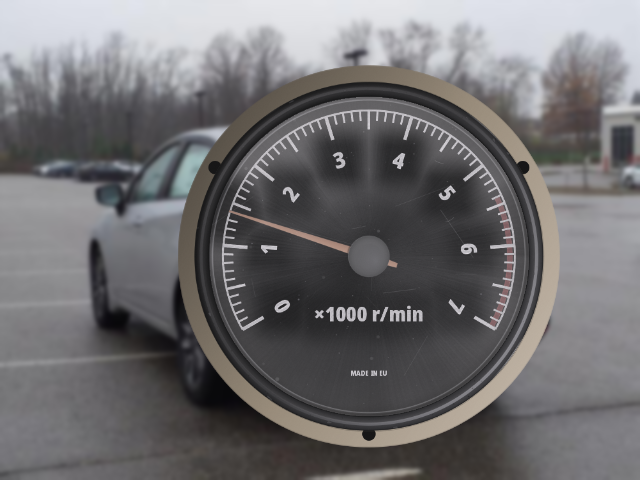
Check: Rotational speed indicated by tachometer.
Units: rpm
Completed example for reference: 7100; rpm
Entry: 1400; rpm
